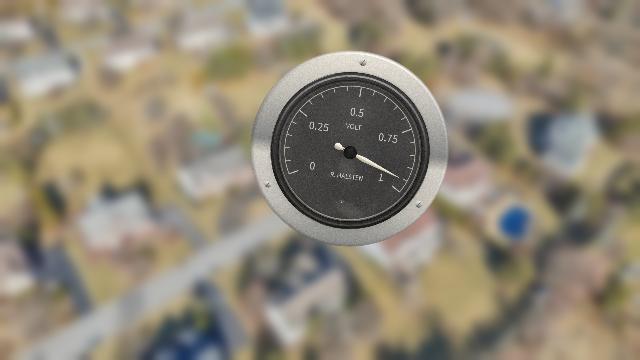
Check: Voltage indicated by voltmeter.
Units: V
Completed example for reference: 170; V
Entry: 0.95; V
